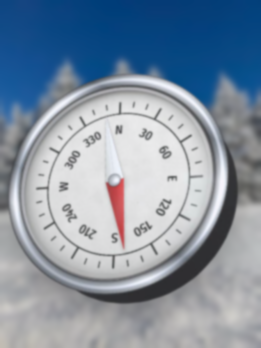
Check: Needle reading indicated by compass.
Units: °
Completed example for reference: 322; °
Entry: 170; °
